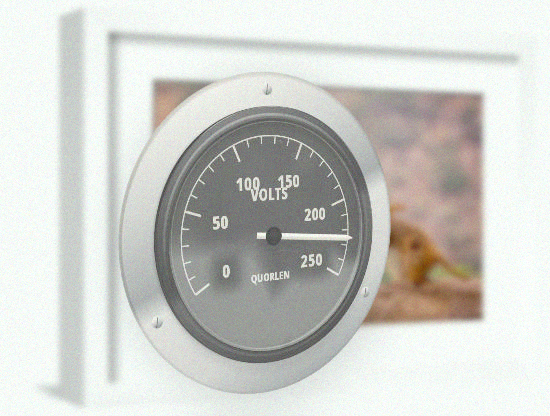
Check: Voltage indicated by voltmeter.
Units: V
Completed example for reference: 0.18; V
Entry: 225; V
